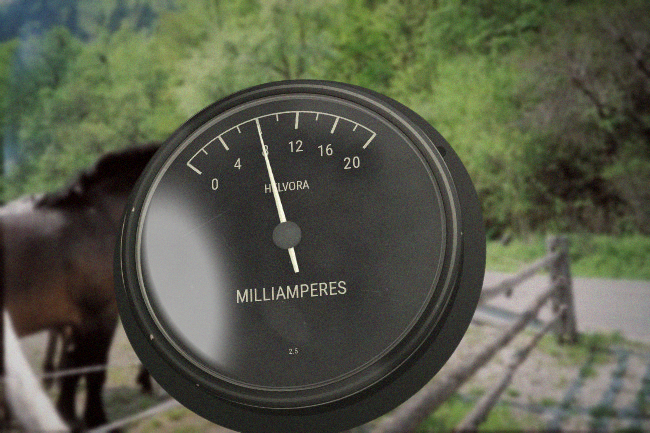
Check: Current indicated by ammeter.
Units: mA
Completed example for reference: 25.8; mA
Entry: 8; mA
